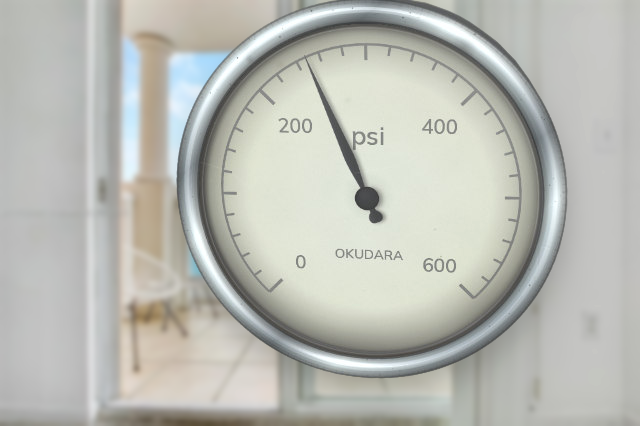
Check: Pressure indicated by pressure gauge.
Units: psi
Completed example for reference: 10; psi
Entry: 250; psi
